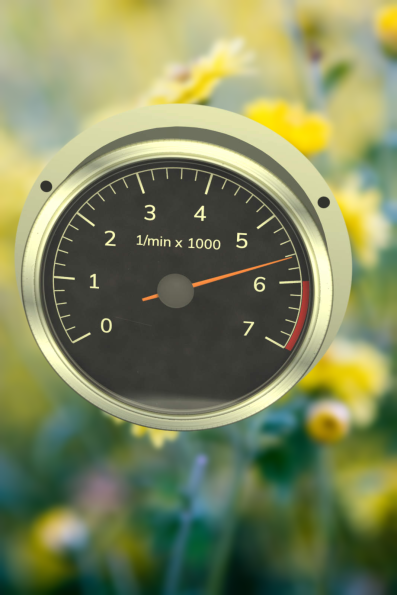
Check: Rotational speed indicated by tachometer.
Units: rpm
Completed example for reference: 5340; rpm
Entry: 5600; rpm
